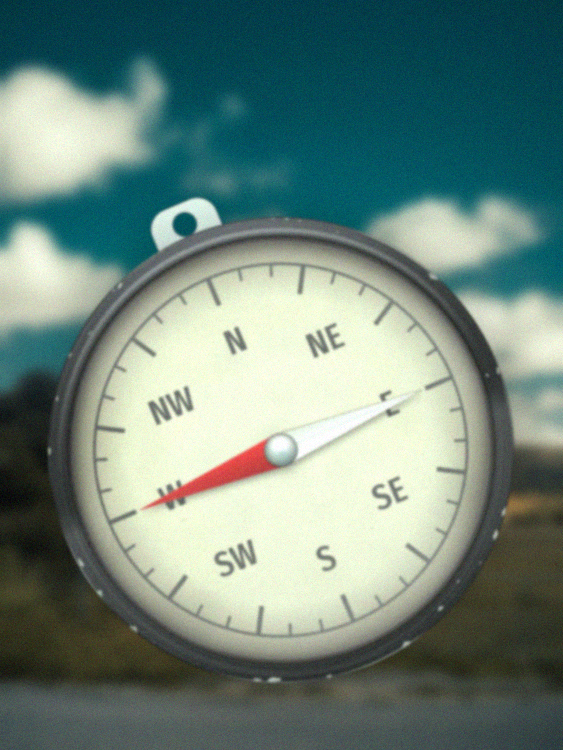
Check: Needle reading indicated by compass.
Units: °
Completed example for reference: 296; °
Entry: 270; °
